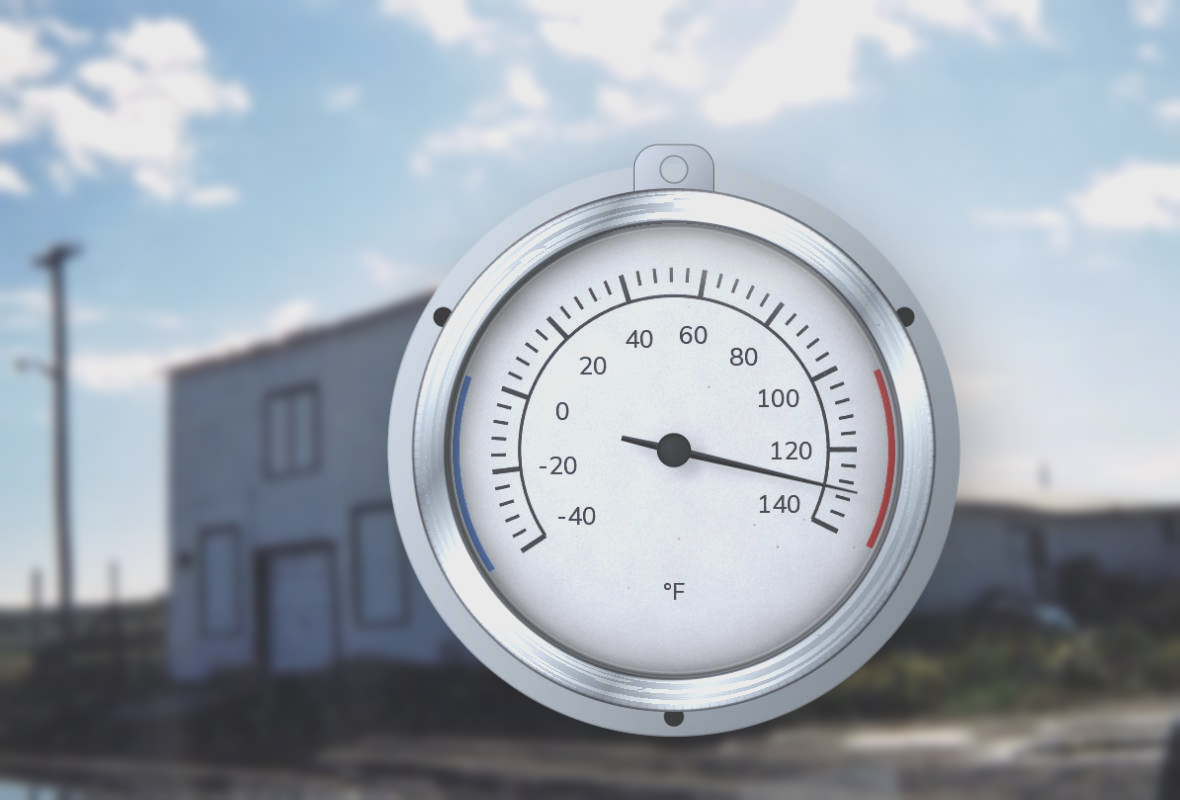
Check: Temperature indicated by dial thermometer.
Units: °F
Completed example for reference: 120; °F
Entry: 130; °F
